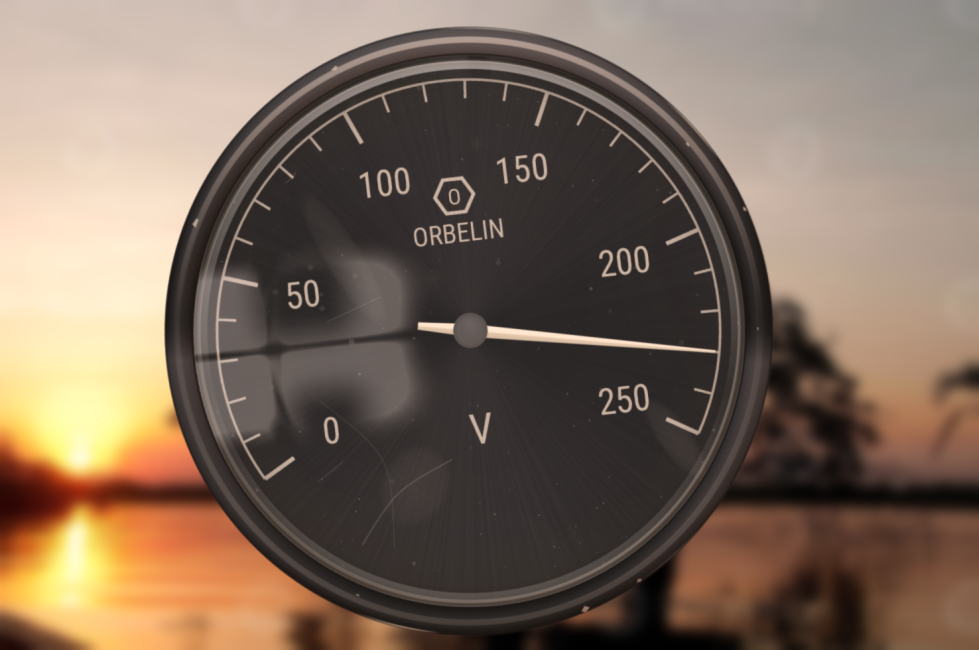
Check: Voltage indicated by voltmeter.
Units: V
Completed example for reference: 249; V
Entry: 230; V
